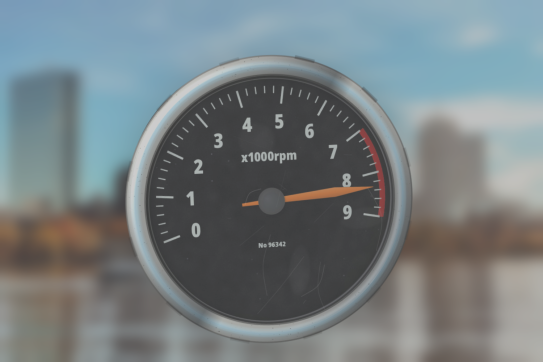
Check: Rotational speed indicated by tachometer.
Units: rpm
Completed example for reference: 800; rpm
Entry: 8300; rpm
